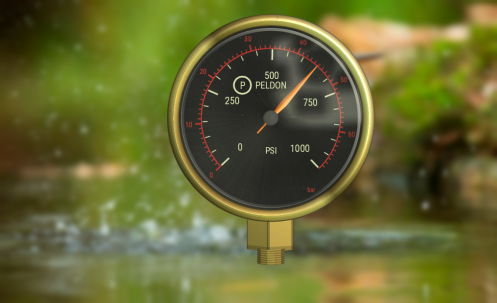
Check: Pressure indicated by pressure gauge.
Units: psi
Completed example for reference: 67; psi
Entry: 650; psi
